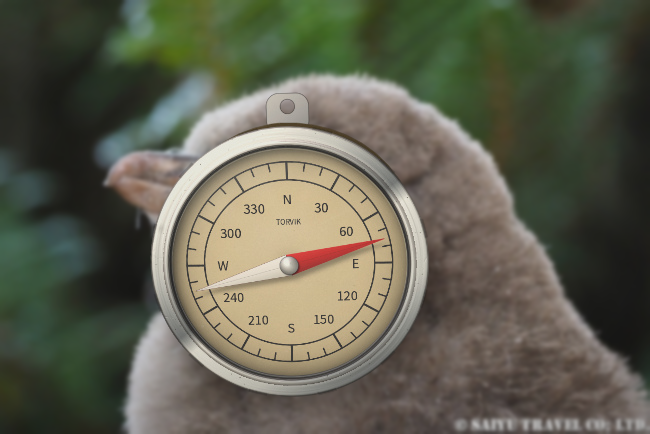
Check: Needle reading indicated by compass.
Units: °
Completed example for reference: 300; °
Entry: 75; °
